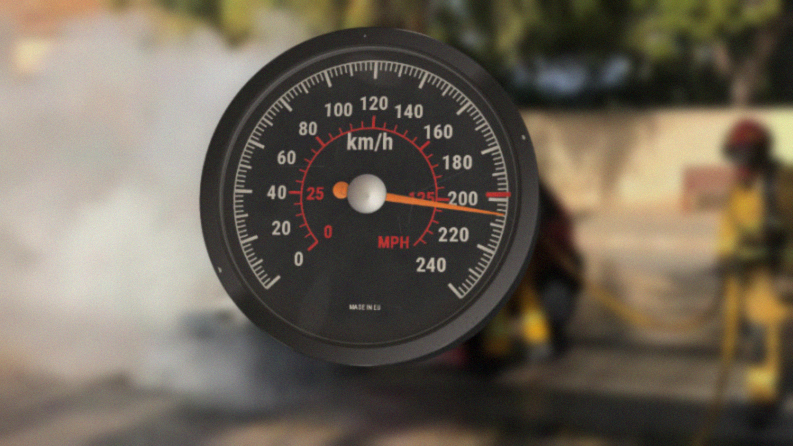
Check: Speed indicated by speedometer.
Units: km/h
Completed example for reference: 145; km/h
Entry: 206; km/h
